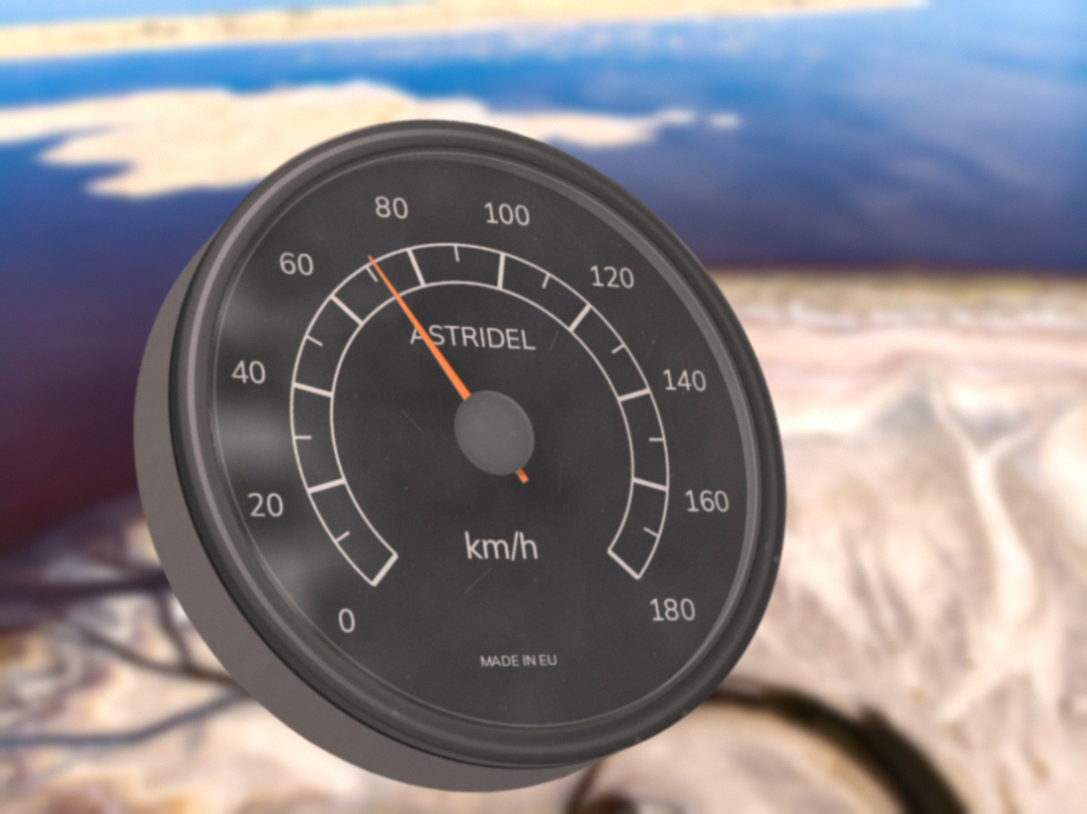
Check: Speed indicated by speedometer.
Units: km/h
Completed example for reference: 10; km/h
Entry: 70; km/h
